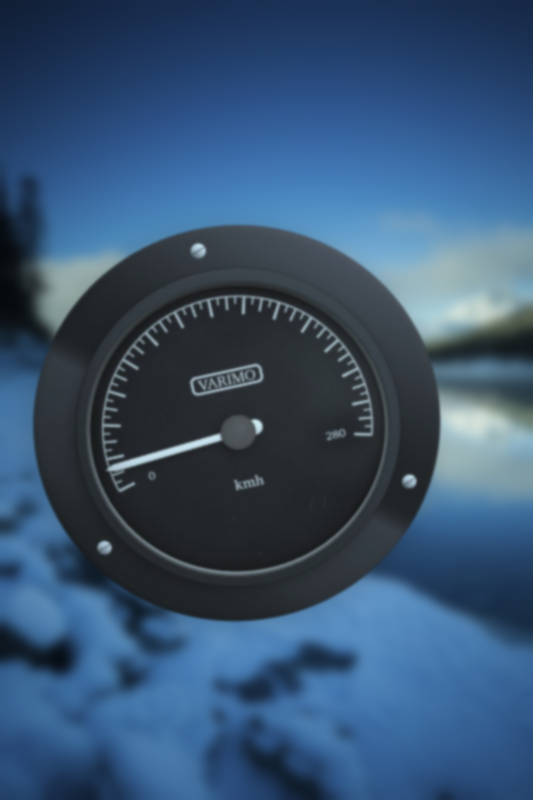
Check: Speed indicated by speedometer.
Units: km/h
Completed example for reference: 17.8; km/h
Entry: 15; km/h
